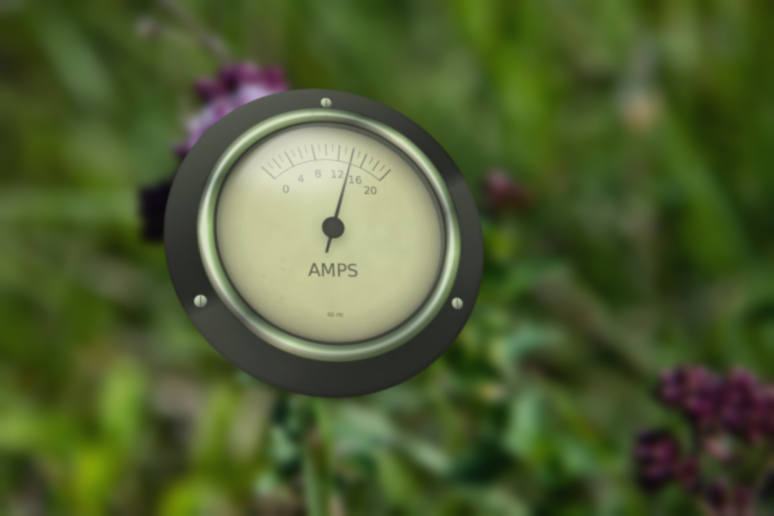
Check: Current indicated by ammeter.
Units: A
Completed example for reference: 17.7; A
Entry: 14; A
